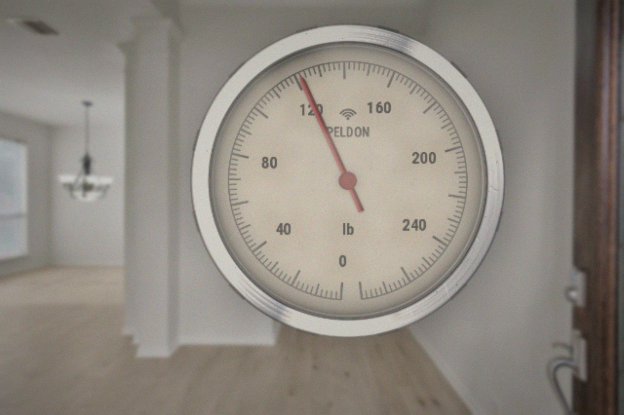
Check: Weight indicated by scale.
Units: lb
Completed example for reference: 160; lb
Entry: 122; lb
